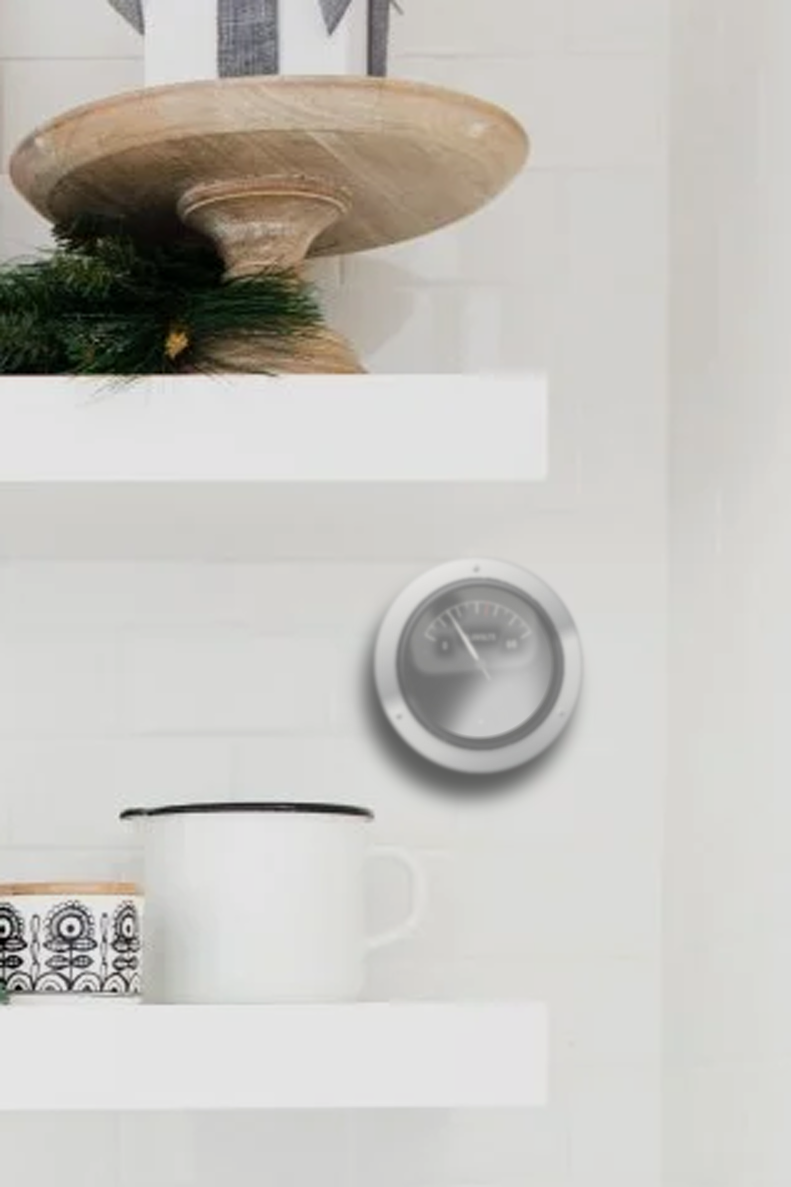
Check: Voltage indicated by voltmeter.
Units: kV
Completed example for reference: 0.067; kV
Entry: 15; kV
